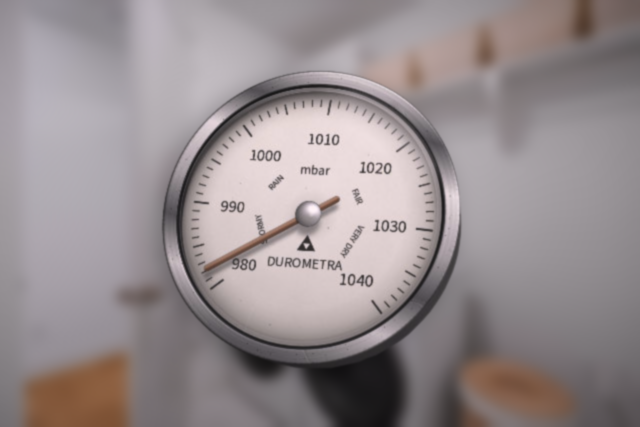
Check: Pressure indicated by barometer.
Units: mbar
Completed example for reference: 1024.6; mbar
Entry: 982; mbar
